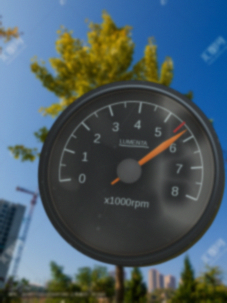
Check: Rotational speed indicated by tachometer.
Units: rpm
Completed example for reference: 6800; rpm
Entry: 5750; rpm
